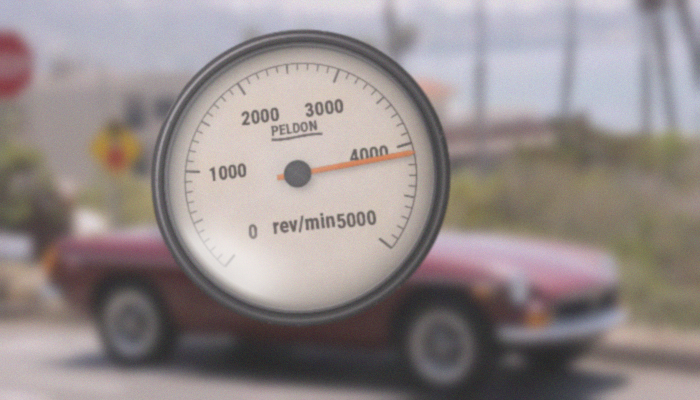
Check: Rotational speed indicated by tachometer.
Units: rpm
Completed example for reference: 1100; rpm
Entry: 4100; rpm
